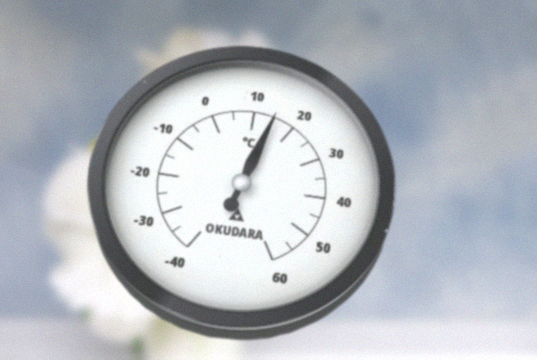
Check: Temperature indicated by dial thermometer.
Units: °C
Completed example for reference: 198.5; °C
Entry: 15; °C
